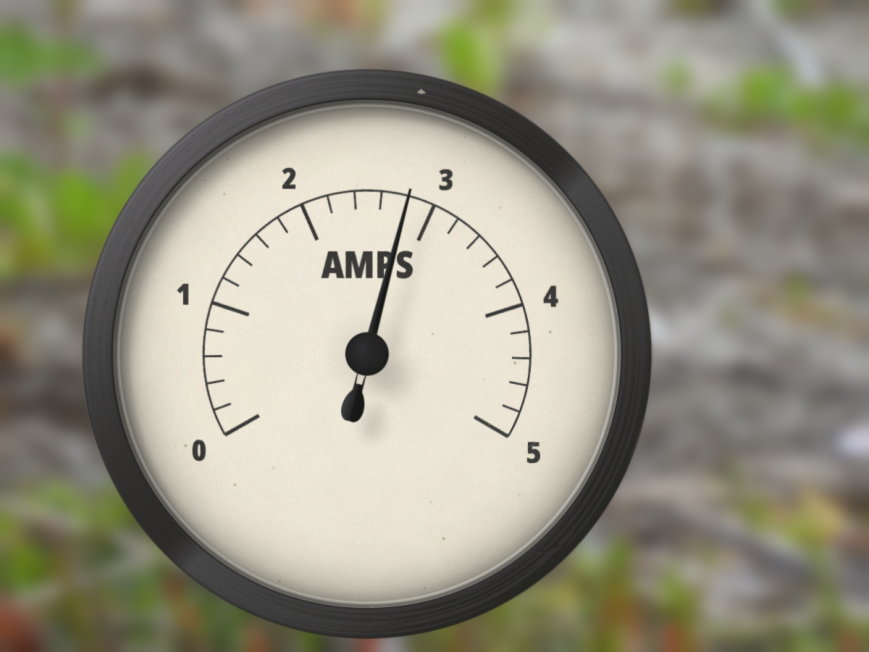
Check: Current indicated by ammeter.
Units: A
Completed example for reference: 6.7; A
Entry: 2.8; A
